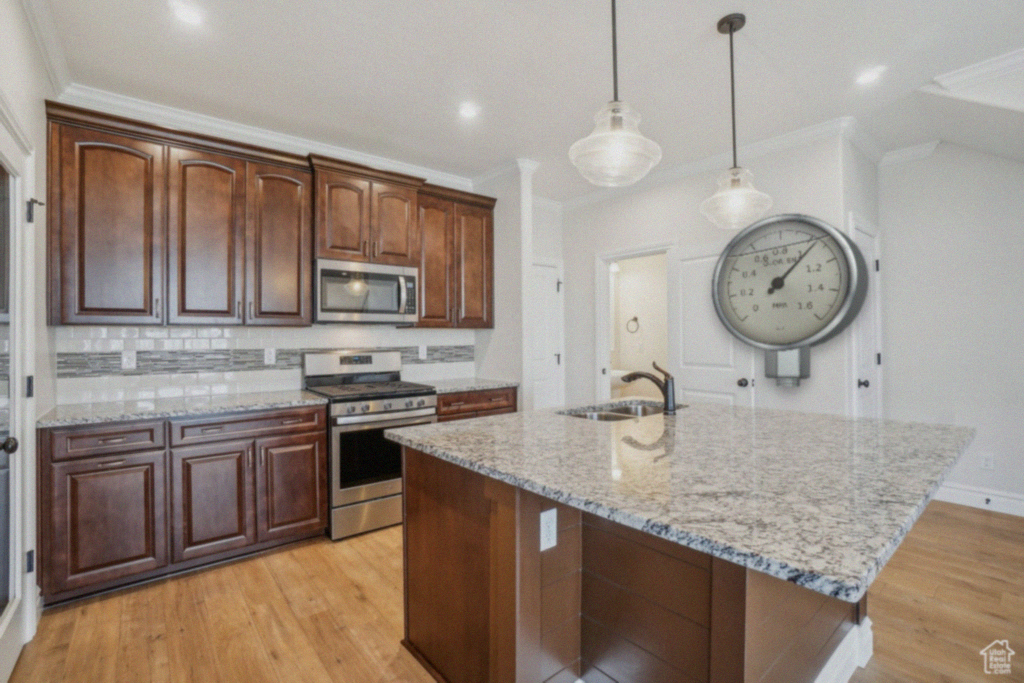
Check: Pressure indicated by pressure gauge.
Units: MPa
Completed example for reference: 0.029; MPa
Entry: 1.05; MPa
